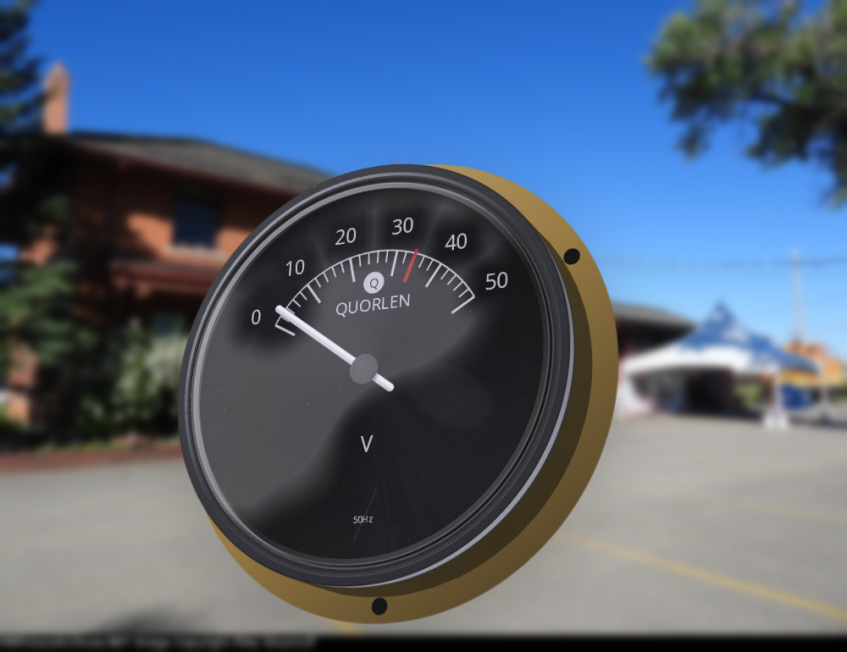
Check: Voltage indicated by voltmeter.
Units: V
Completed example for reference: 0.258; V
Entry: 3; V
